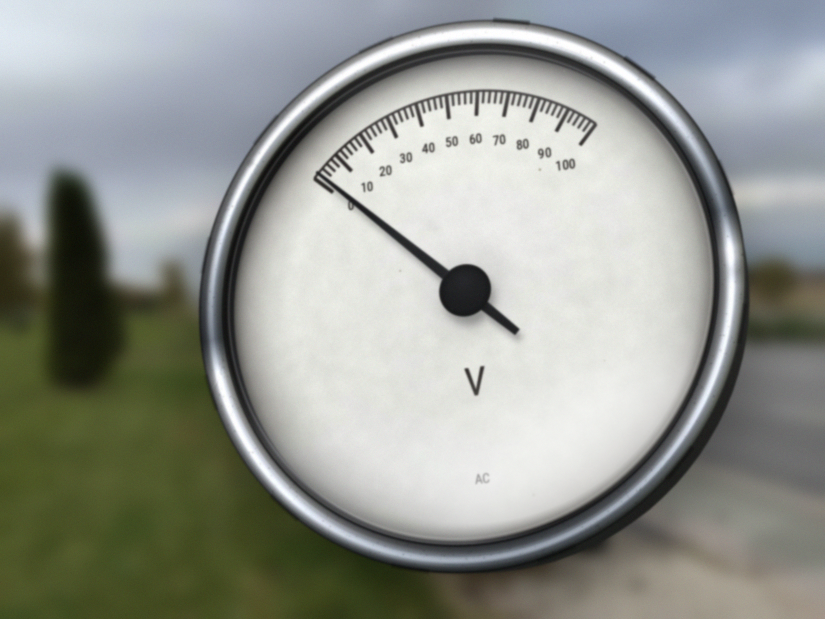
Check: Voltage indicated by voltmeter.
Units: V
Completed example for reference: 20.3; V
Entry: 2; V
